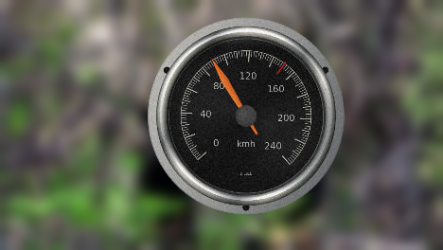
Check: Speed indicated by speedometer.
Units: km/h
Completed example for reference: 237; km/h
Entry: 90; km/h
